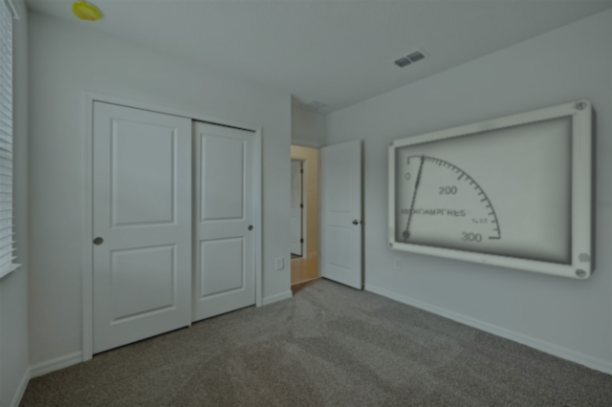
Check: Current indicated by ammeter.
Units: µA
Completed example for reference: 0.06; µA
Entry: 100; µA
